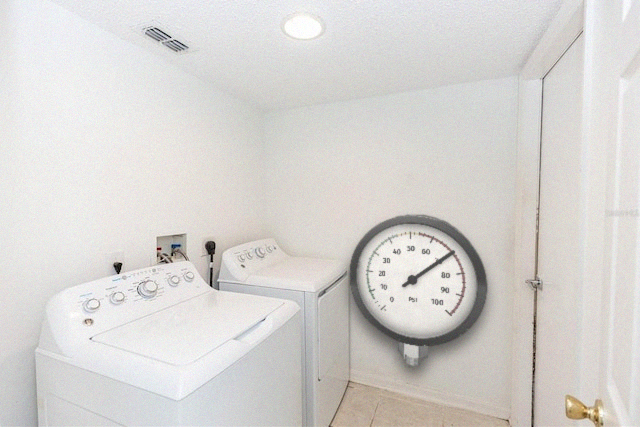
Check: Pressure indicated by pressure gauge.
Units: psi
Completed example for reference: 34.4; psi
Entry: 70; psi
